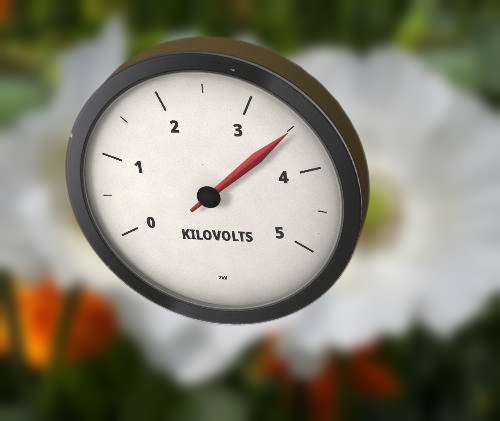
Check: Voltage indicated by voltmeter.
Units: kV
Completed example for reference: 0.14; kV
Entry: 3.5; kV
